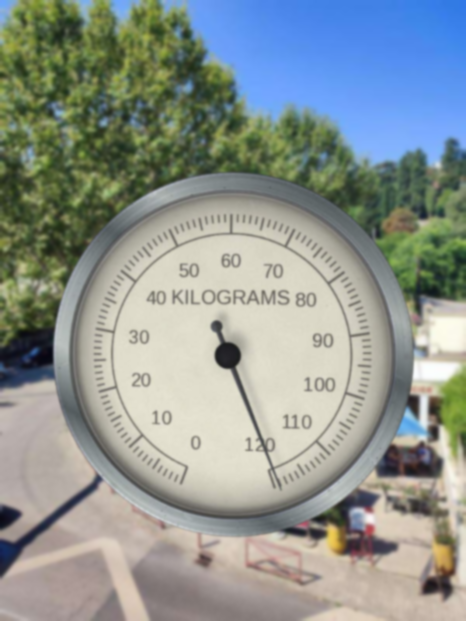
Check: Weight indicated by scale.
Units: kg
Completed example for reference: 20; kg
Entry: 119; kg
